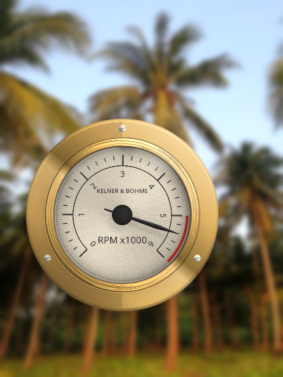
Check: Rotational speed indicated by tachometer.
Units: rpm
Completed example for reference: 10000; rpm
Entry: 5400; rpm
